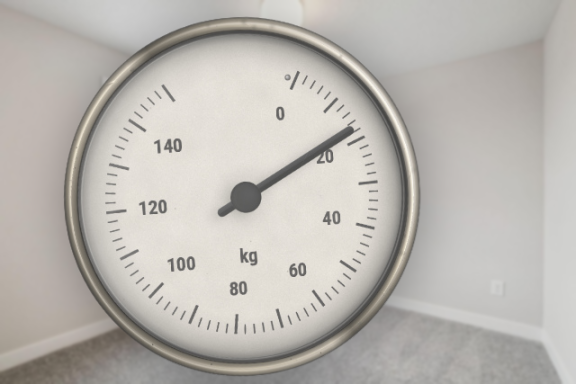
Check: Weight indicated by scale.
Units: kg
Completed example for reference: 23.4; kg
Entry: 17; kg
